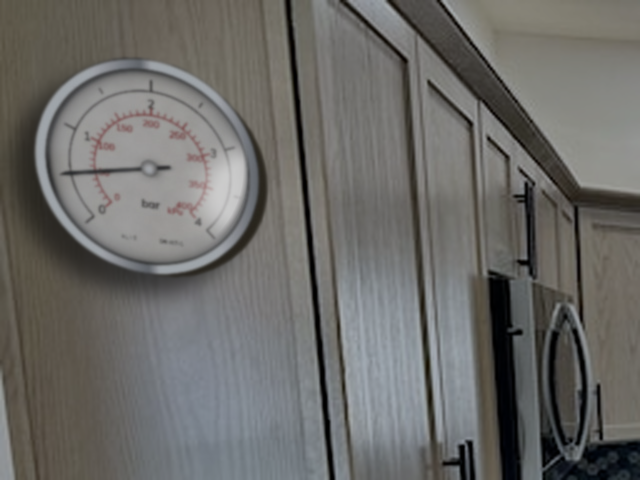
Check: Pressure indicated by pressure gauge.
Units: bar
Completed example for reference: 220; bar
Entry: 0.5; bar
